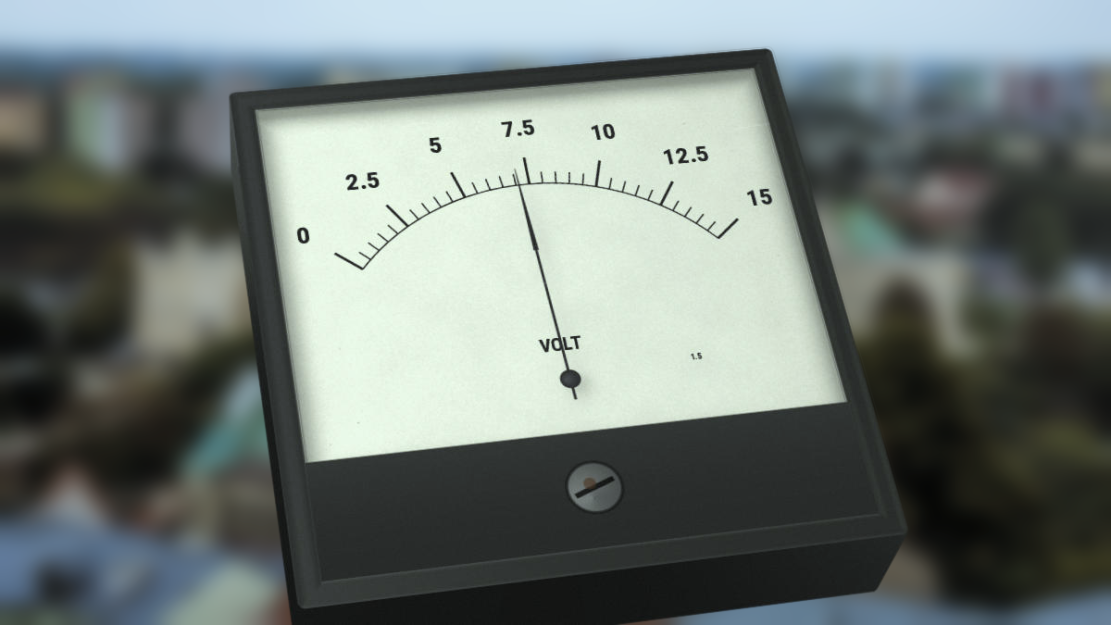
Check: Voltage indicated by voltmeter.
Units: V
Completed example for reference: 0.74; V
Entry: 7; V
